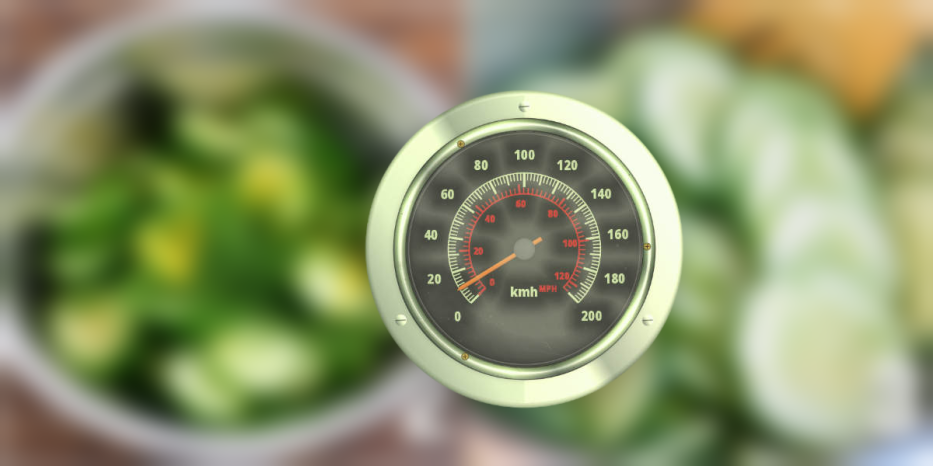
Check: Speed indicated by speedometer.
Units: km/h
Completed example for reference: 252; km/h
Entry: 10; km/h
